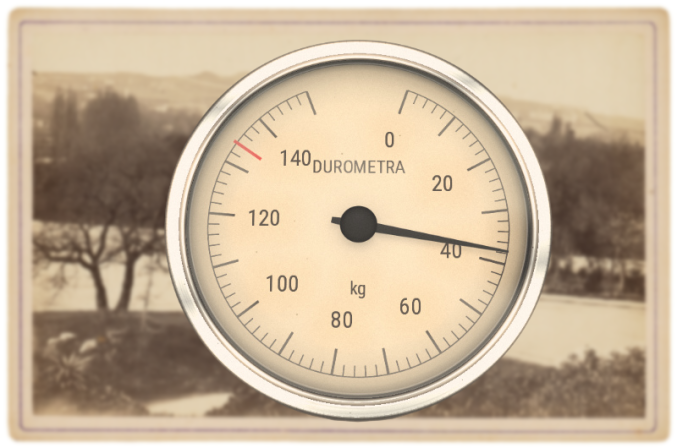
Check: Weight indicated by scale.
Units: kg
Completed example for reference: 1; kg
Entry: 38; kg
